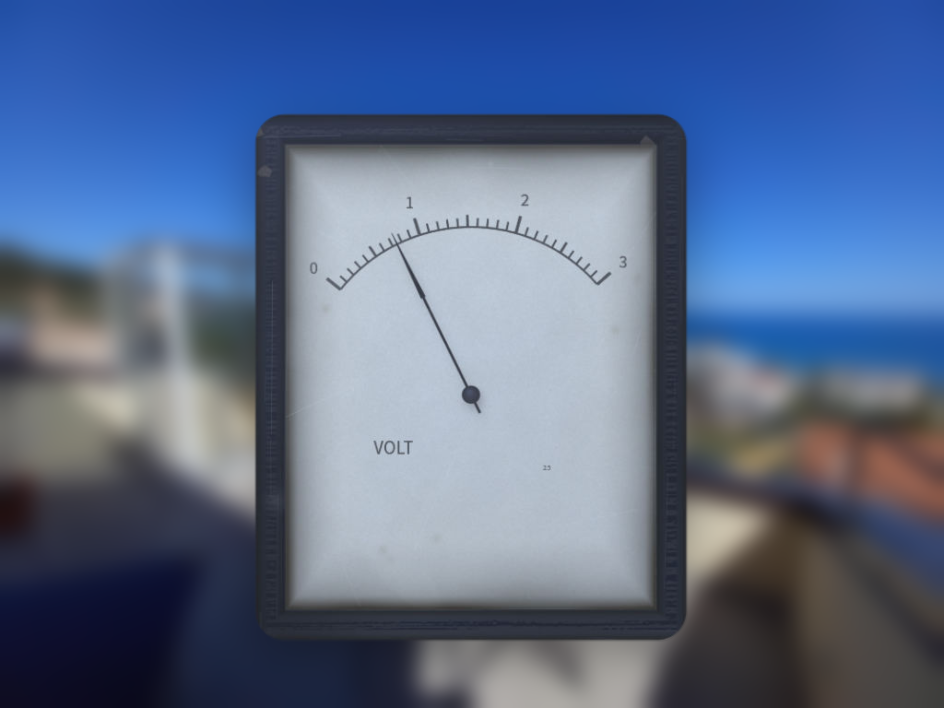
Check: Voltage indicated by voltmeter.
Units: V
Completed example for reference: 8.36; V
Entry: 0.75; V
